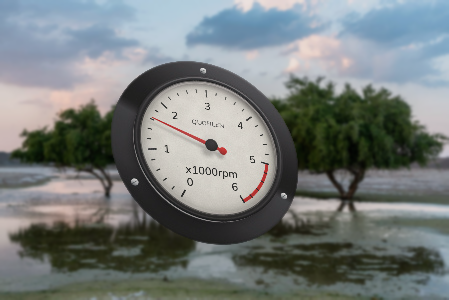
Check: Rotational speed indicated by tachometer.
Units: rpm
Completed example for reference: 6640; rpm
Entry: 1600; rpm
